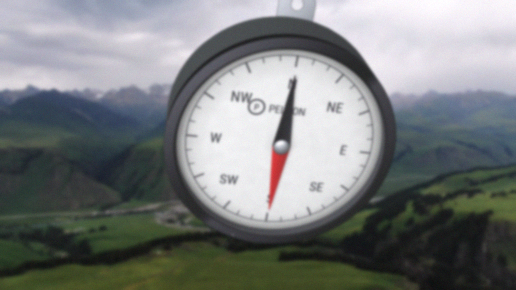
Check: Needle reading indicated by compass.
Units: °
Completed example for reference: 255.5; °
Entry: 180; °
